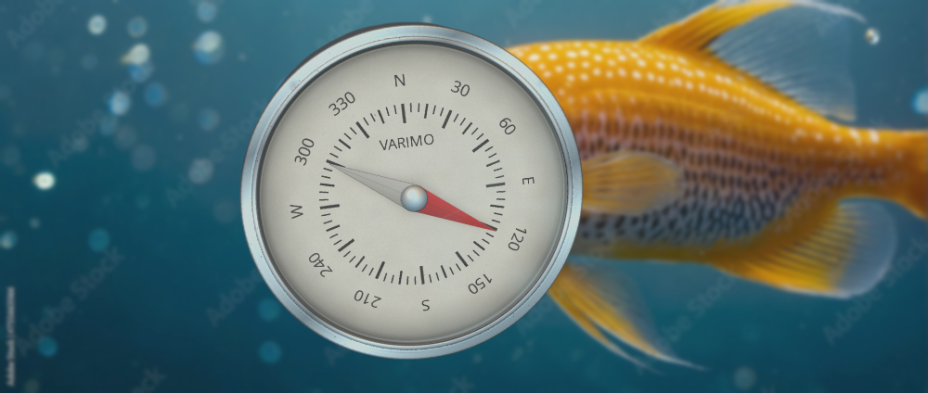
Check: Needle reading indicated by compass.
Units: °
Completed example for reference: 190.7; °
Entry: 120; °
